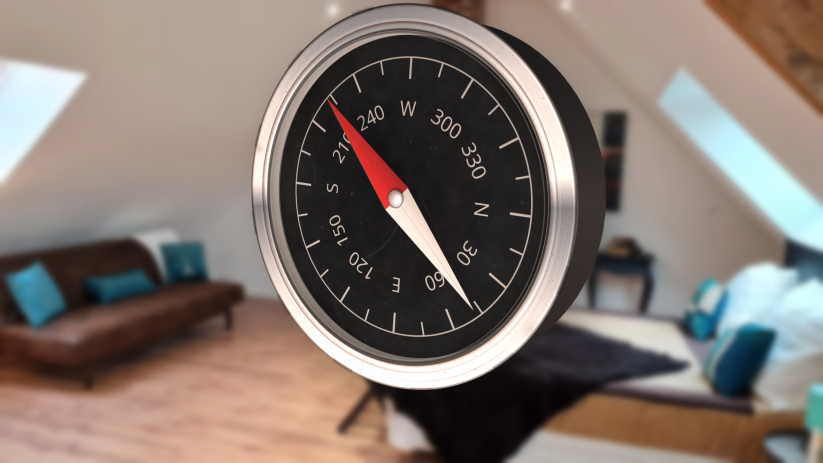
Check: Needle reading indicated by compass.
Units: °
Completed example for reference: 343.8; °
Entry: 225; °
